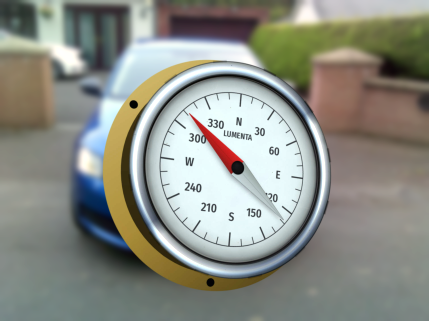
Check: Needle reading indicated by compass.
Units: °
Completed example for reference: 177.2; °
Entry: 310; °
